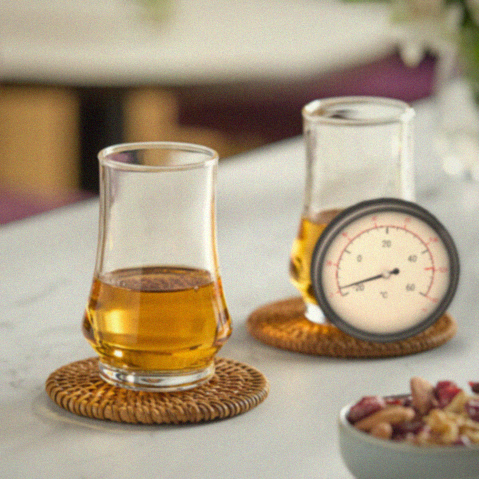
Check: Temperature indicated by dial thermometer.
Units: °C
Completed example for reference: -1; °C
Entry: -16; °C
